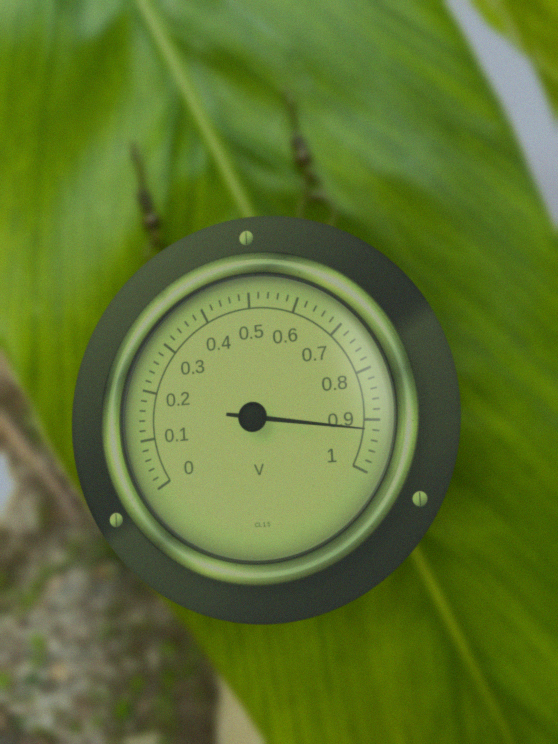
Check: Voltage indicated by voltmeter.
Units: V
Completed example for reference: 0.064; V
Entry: 0.92; V
